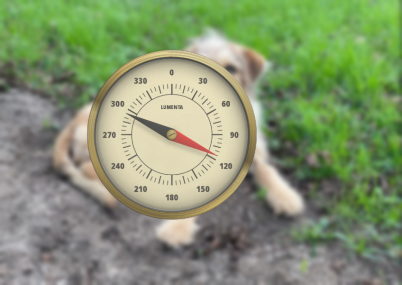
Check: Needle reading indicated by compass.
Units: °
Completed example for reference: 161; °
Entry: 115; °
